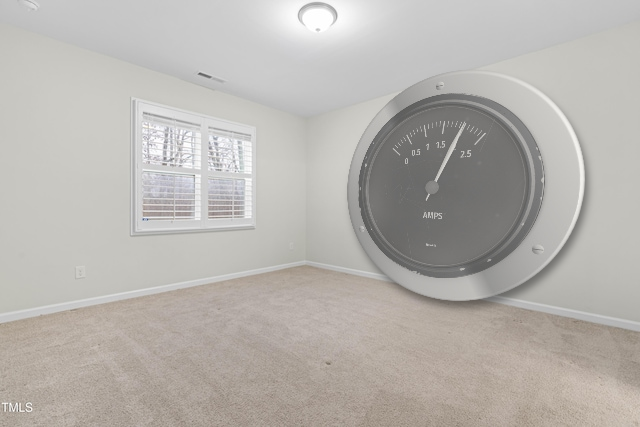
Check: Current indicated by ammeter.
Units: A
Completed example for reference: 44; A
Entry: 2; A
